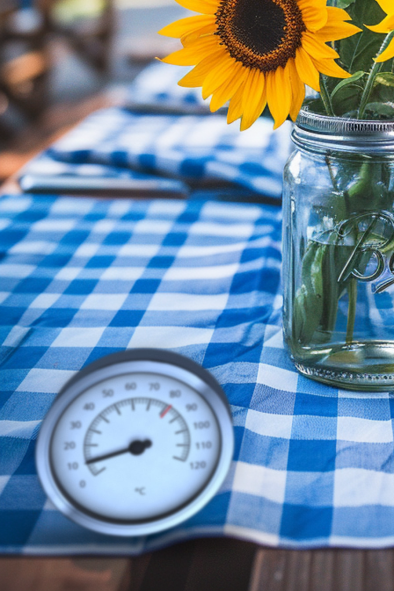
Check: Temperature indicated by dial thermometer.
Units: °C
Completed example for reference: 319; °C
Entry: 10; °C
